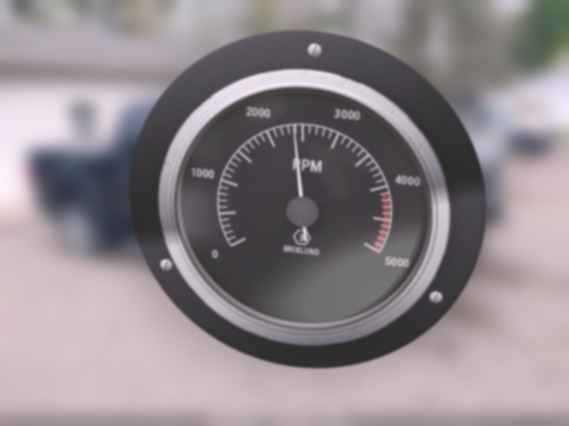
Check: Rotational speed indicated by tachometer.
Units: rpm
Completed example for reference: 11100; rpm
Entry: 2400; rpm
